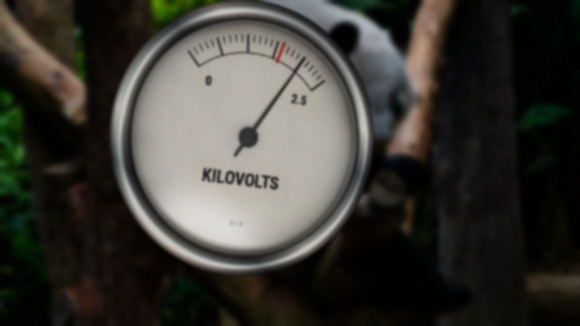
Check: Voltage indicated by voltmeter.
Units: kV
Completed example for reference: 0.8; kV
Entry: 2; kV
